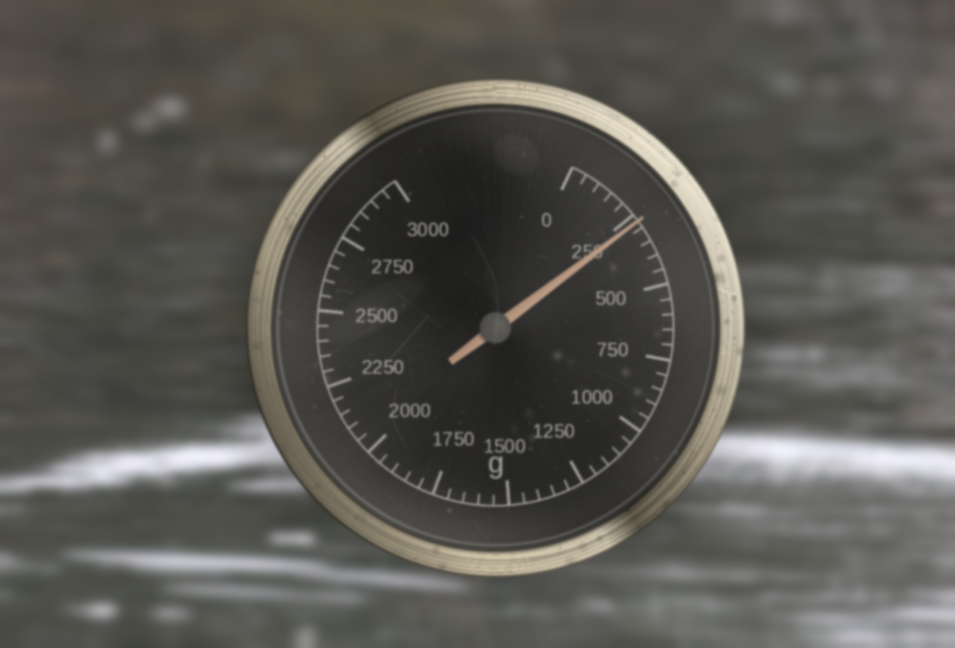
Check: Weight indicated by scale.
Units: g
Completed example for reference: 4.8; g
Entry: 275; g
